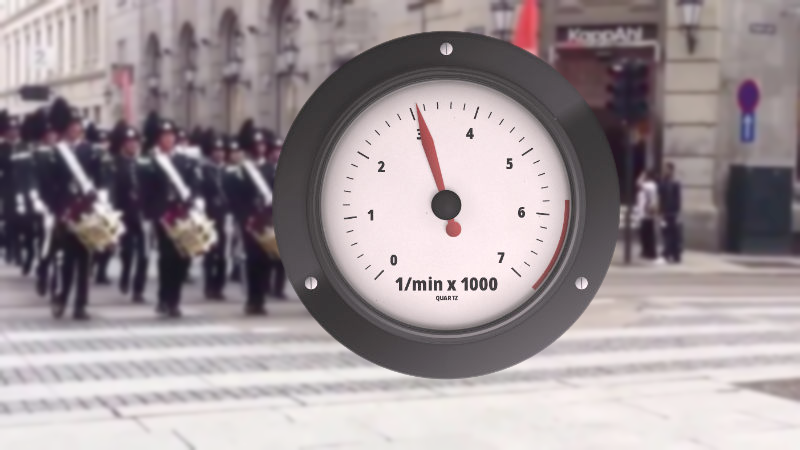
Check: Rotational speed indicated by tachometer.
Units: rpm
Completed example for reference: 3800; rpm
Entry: 3100; rpm
